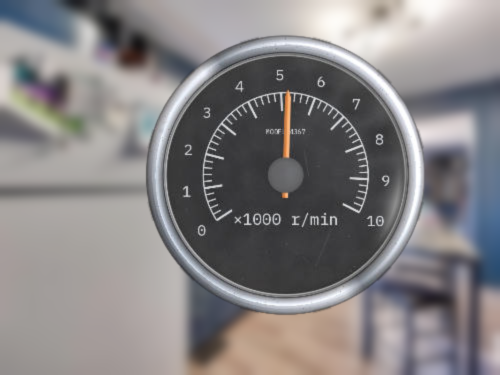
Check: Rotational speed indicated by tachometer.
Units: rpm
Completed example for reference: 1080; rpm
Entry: 5200; rpm
